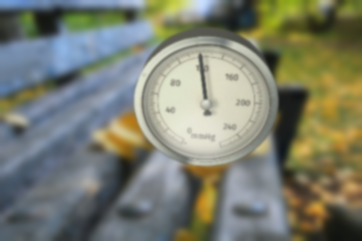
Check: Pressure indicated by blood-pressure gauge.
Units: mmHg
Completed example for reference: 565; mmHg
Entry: 120; mmHg
